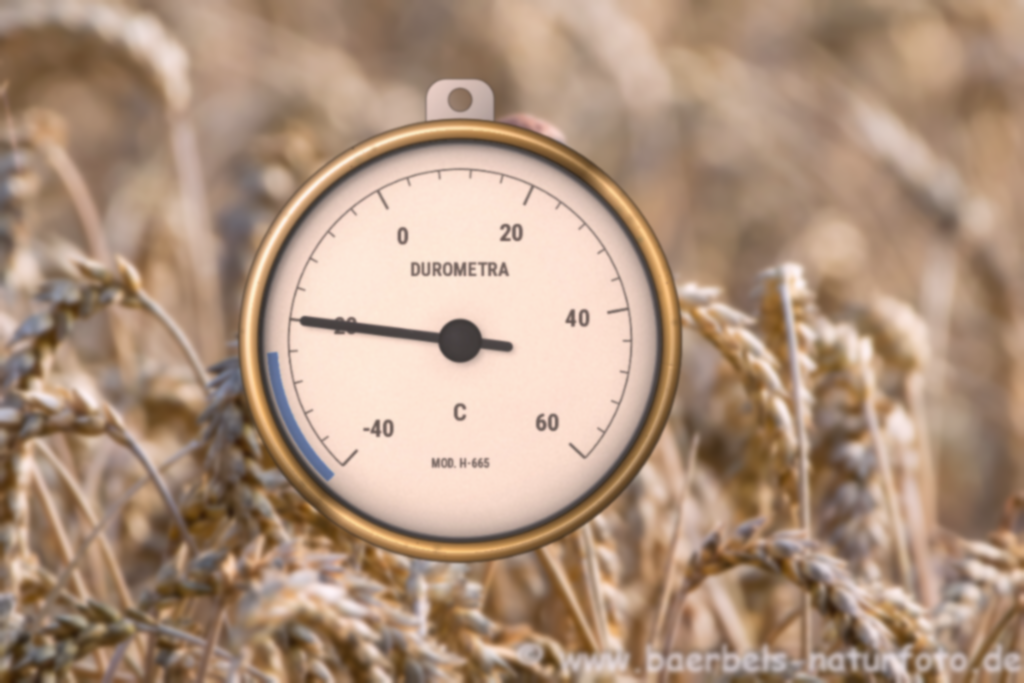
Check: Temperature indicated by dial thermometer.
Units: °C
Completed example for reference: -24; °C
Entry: -20; °C
